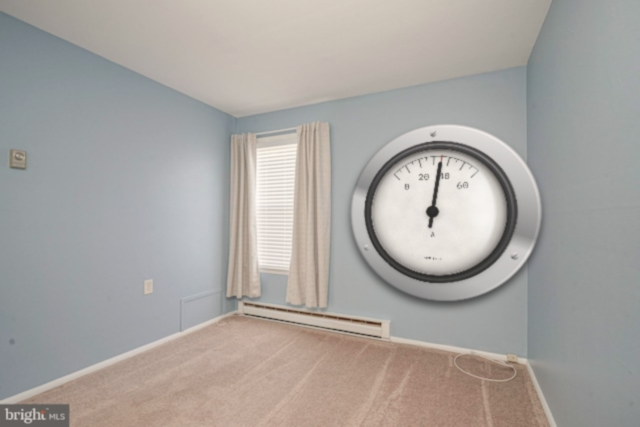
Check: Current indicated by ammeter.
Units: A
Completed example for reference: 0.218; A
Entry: 35; A
